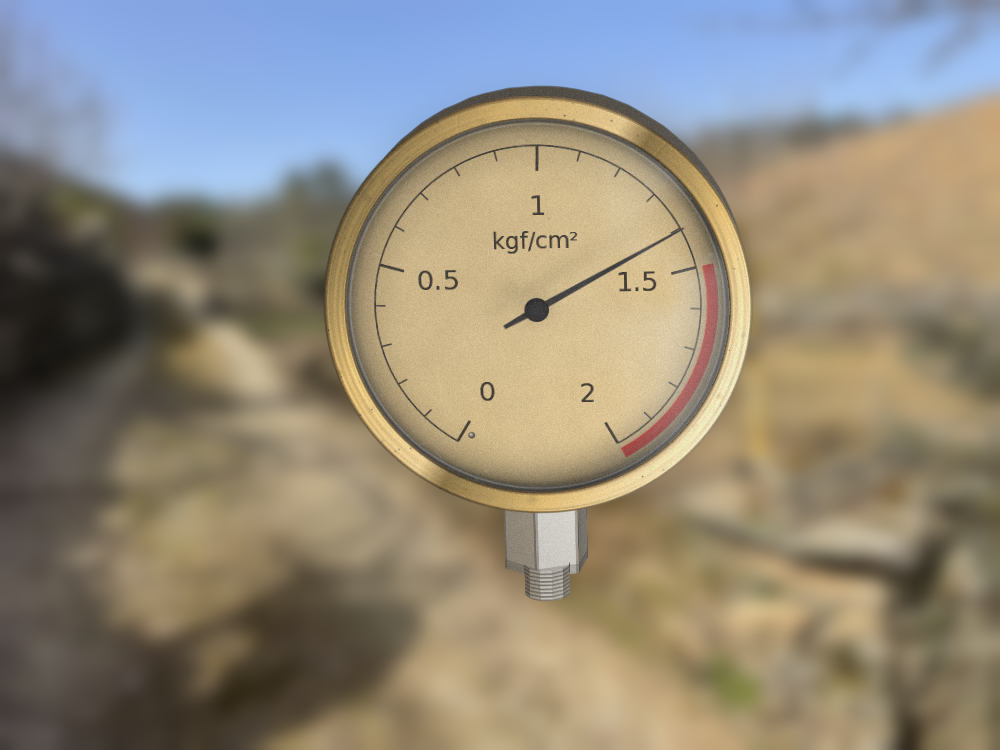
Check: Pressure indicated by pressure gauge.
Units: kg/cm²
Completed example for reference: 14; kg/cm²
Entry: 1.4; kg/cm²
